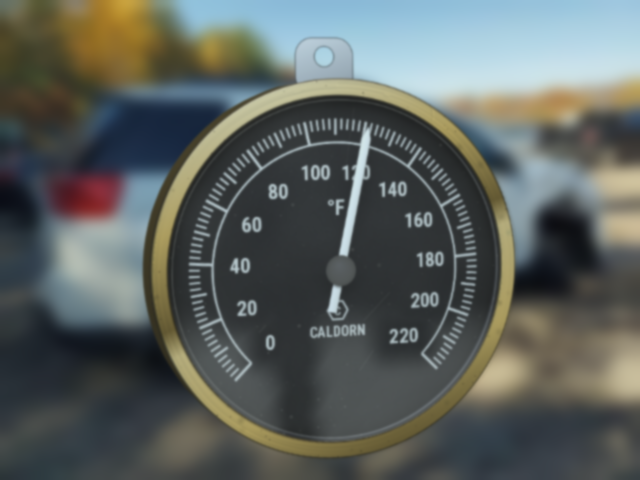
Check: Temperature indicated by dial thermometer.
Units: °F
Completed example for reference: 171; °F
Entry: 120; °F
